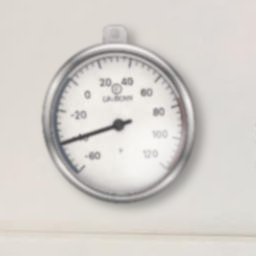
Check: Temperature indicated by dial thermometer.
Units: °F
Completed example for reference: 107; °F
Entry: -40; °F
